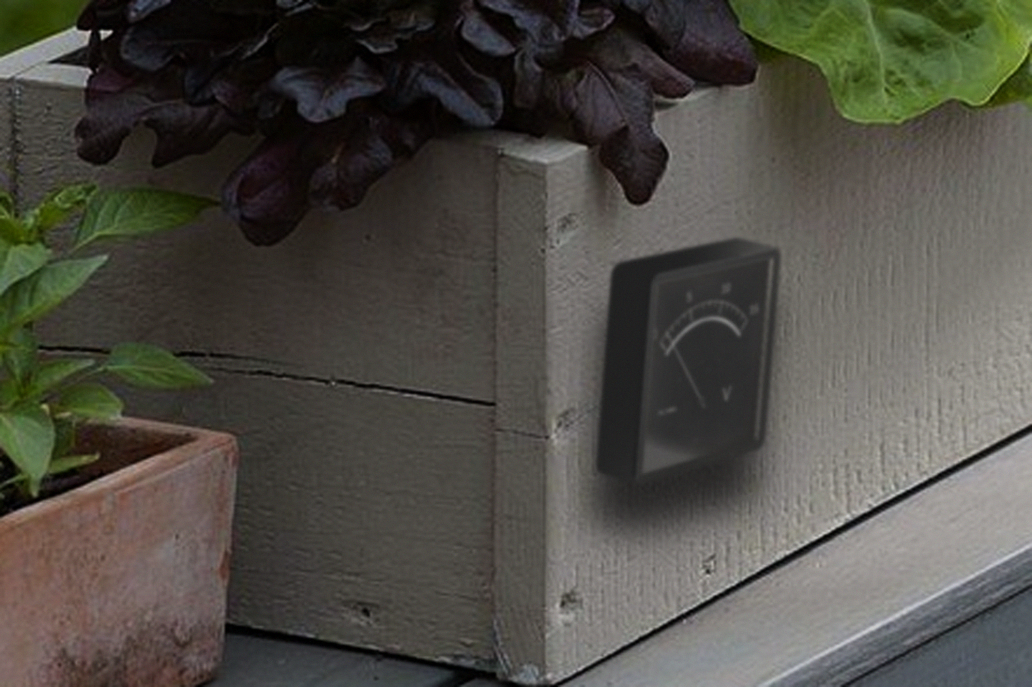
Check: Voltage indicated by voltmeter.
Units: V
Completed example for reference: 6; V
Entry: 1; V
